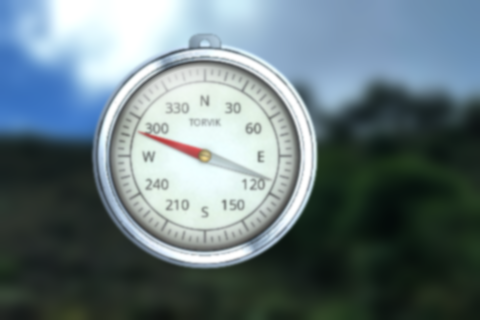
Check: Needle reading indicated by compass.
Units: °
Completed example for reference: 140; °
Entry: 290; °
